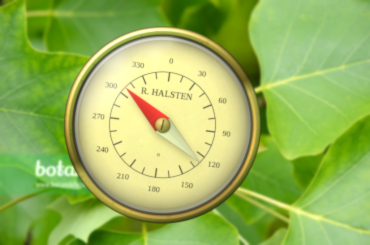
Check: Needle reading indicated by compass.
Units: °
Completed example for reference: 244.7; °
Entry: 307.5; °
